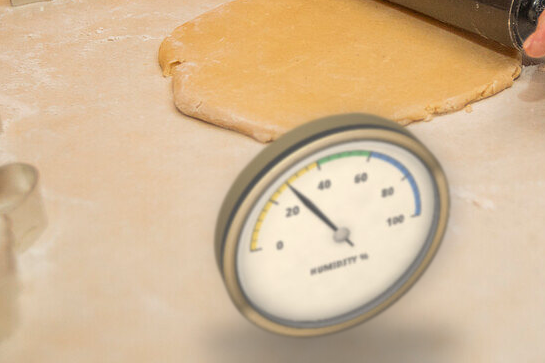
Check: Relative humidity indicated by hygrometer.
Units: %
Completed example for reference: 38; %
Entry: 28; %
